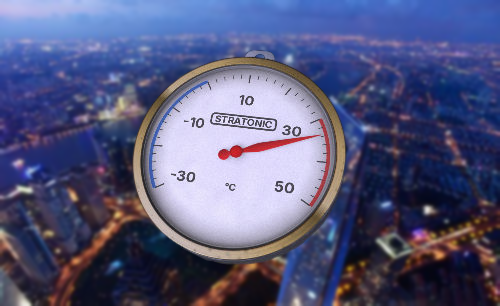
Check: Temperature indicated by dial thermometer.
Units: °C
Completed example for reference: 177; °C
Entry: 34; °C
